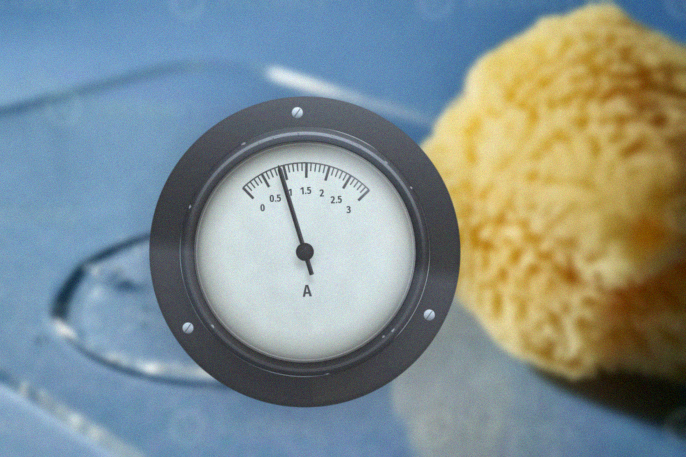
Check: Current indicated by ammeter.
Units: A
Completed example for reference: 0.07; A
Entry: 0.9; A
